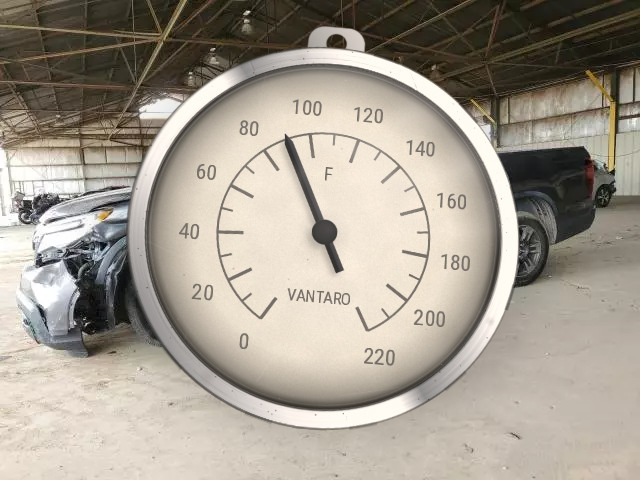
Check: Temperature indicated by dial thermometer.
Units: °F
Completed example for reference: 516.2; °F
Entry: 90; °F
